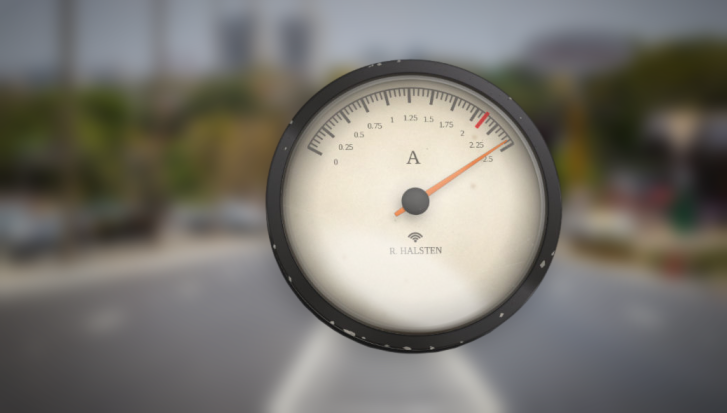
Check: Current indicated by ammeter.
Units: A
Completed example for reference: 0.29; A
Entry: 2.45; A
